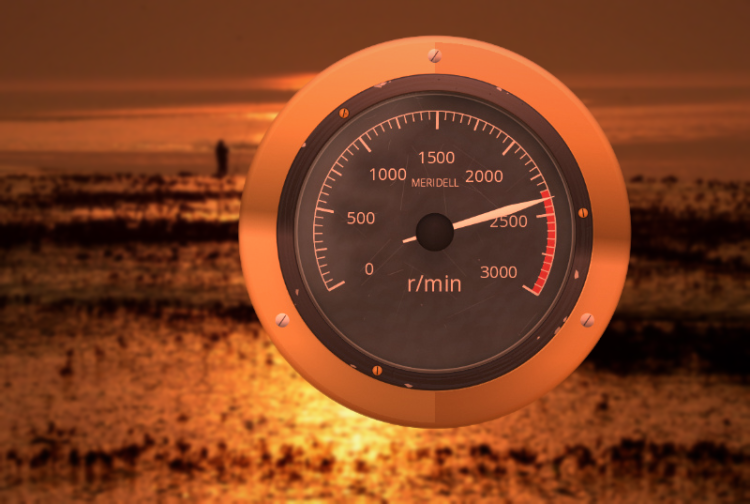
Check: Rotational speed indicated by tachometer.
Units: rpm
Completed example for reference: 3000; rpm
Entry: 2400; rpm
